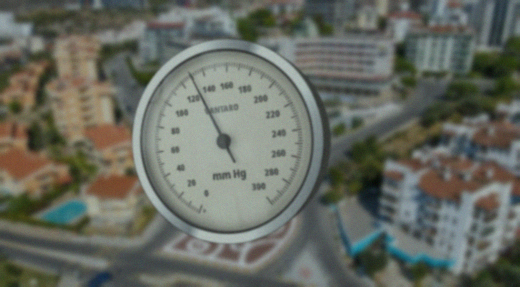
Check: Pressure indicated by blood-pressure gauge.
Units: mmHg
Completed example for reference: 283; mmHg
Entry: 130; mmHg
